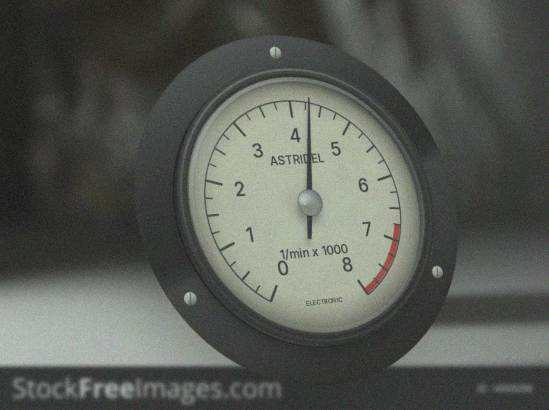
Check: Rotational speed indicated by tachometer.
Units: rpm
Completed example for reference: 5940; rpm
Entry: 4250; rpm
